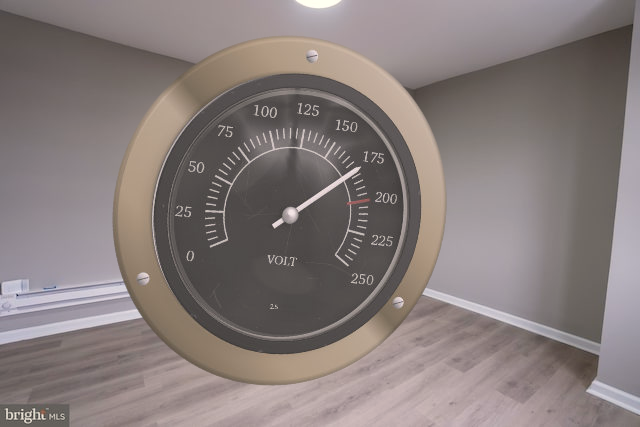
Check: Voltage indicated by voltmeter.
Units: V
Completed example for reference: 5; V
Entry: 175; V
